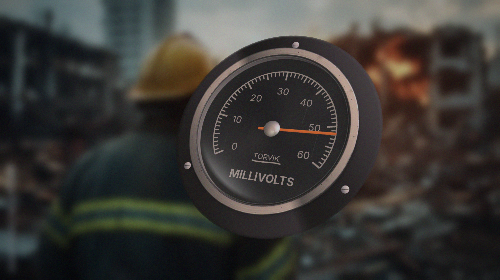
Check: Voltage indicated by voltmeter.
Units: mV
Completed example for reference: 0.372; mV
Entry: 52; mV
